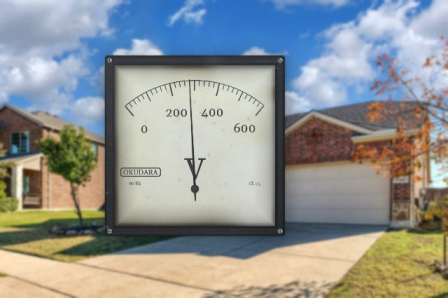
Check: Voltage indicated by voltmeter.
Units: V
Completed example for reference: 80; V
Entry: 280; V
